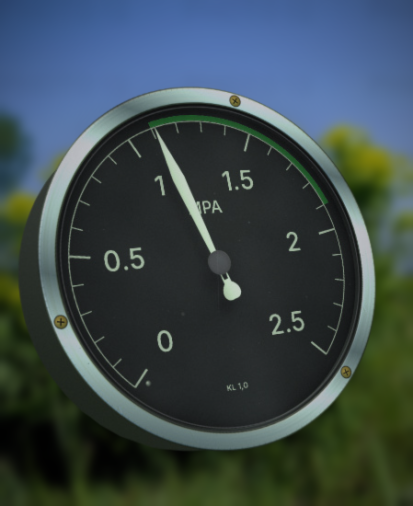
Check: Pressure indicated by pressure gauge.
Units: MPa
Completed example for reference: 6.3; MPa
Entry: 1.1; MPa
